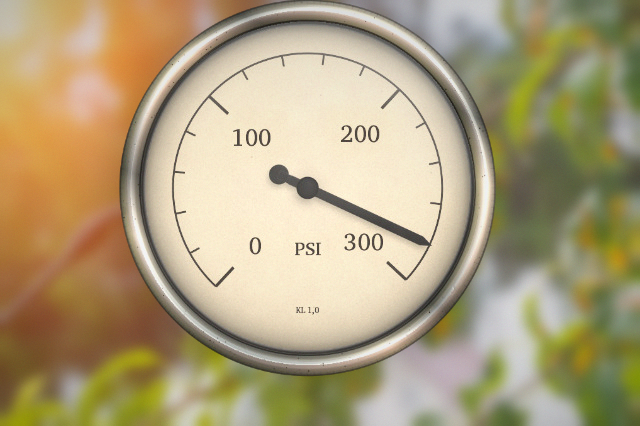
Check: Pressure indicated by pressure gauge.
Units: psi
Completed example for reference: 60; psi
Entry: 280; psi
